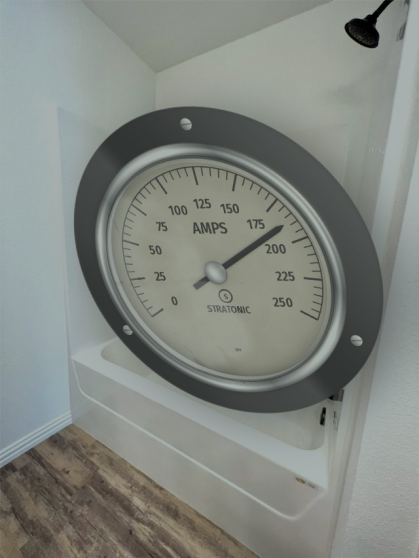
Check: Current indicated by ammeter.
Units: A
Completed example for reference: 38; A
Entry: 187.5; A
